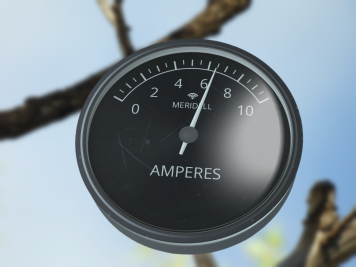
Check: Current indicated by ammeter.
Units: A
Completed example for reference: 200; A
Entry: 6.5; A
